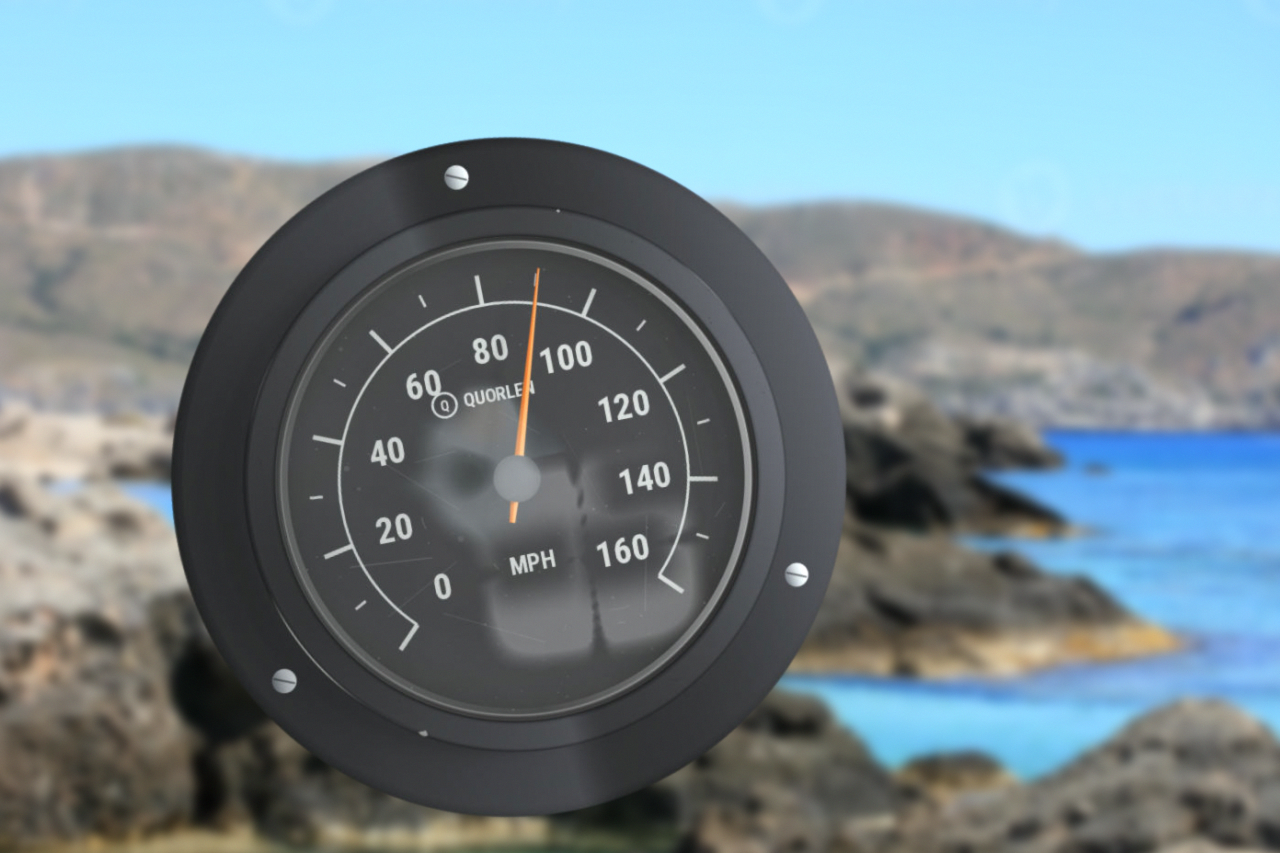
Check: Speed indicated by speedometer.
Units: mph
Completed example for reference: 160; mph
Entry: 90; mph
